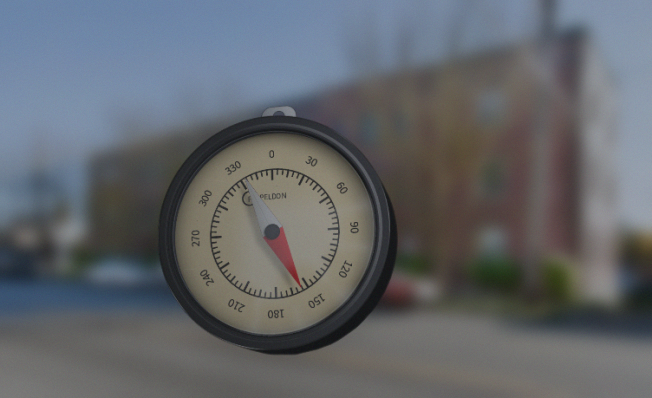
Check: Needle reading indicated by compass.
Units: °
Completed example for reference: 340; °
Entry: 155; °
